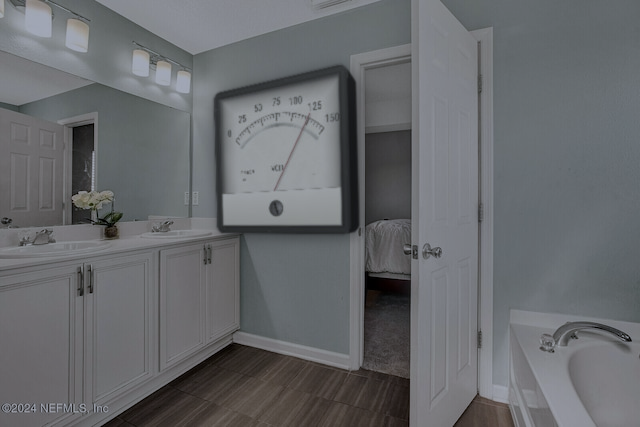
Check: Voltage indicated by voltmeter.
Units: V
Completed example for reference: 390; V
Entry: 125; V
